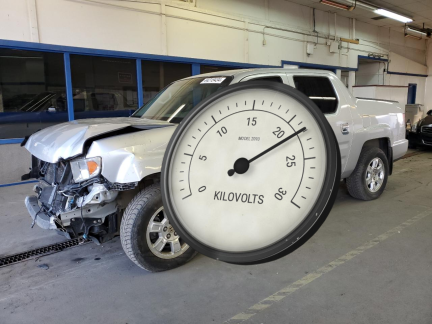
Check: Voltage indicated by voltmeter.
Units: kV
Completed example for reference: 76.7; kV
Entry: 22; kV
